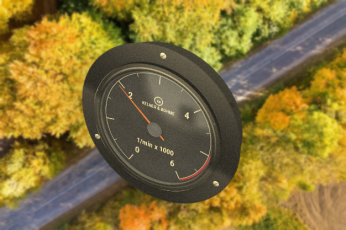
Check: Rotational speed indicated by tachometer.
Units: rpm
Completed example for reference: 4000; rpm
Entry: 2000; rpm
